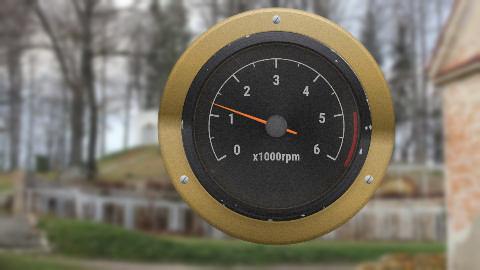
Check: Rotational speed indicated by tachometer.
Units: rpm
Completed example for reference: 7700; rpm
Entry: 1250; rpm
